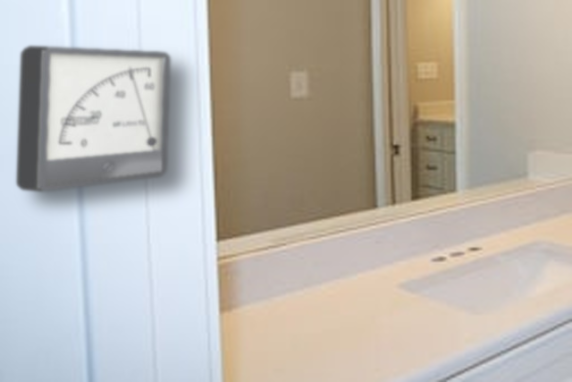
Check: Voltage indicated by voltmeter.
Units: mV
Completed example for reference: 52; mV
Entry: 50; mV
